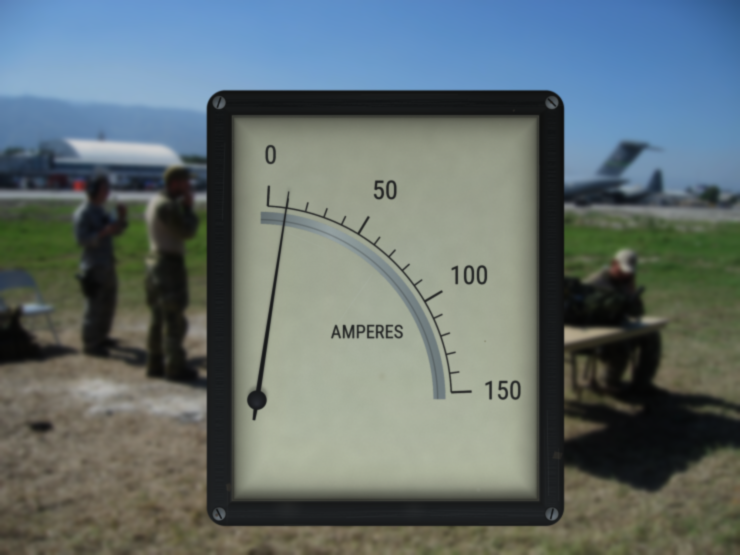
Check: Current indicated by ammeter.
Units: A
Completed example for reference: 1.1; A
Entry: 10; A
